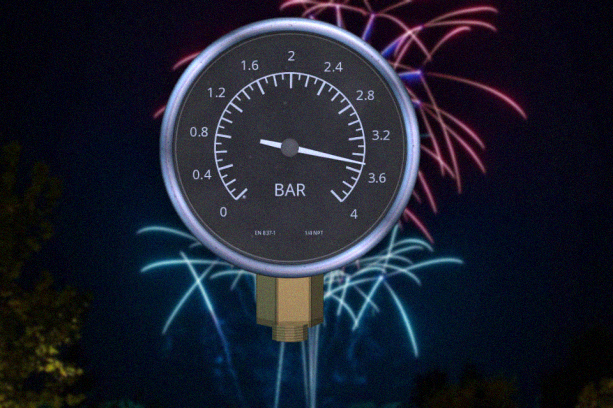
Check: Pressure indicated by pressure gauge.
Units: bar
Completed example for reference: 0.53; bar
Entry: 3.5; bar
